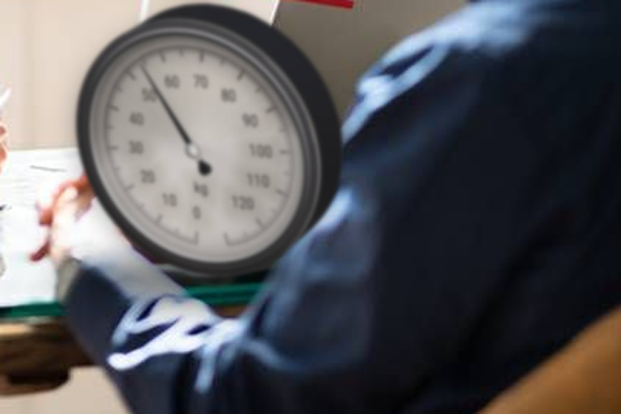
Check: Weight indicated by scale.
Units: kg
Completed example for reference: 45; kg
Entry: 55; kg
